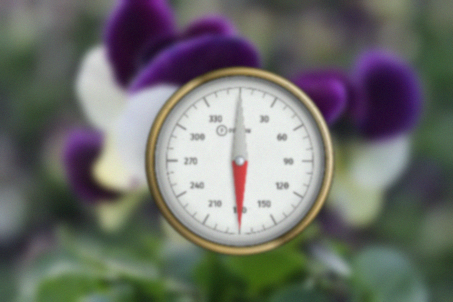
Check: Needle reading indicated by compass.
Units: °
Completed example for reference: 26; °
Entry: 180; °
